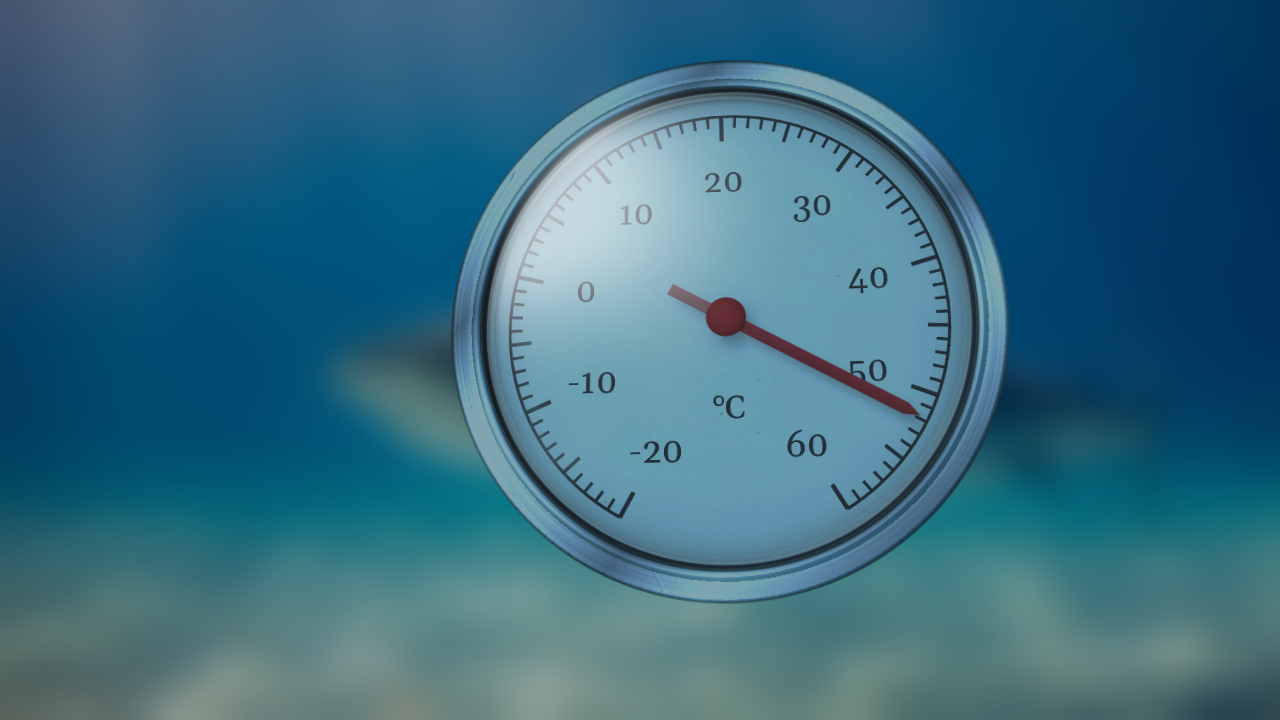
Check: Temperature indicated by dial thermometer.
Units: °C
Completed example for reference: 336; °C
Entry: 52; °C
